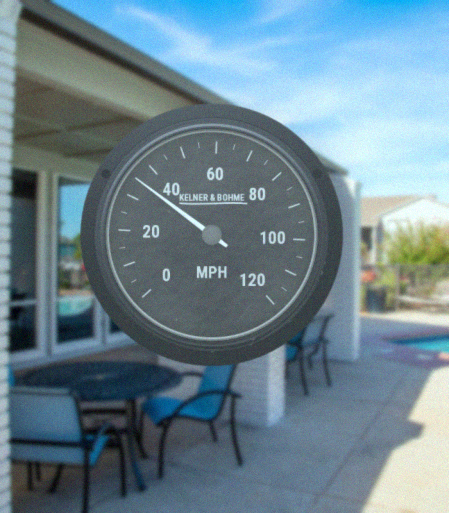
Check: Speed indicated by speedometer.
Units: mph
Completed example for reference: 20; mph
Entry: 35; mph
